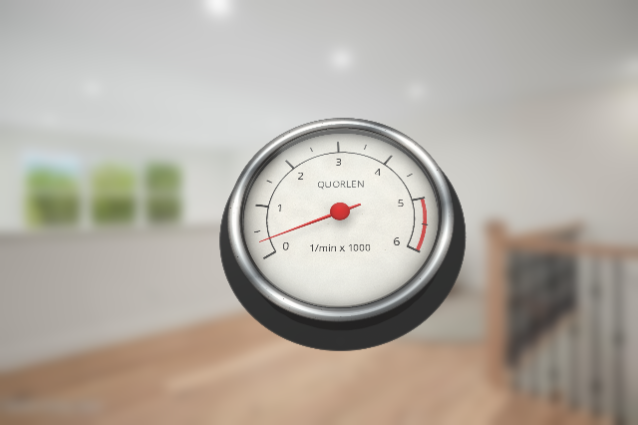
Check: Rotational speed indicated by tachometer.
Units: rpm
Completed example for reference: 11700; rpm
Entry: 250; rpm
